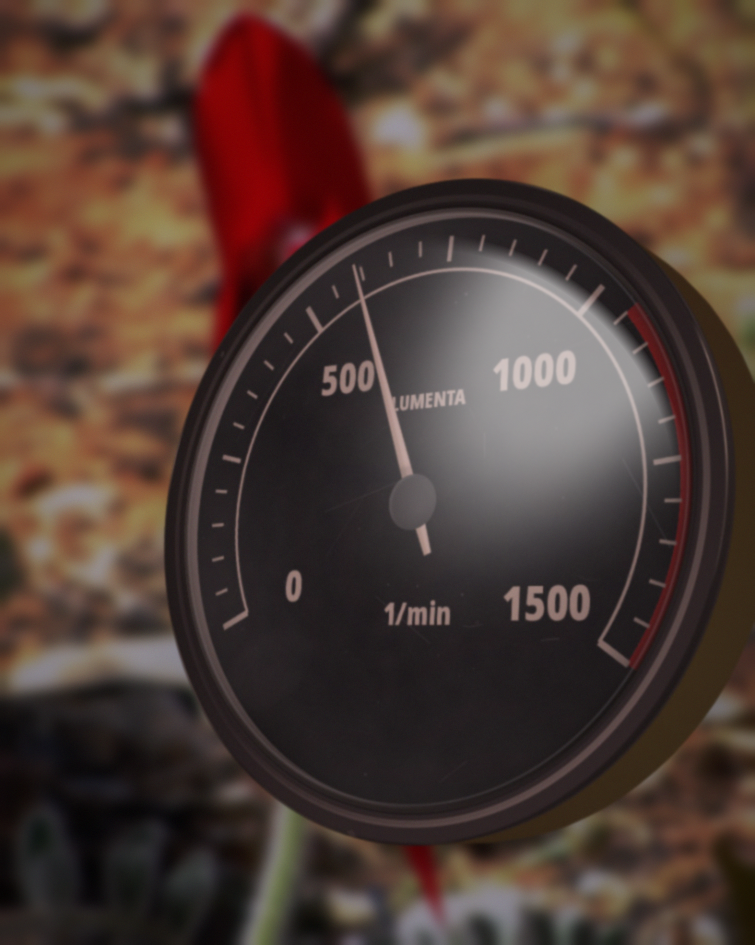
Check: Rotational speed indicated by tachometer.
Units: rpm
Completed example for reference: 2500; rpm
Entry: 600; rpm
